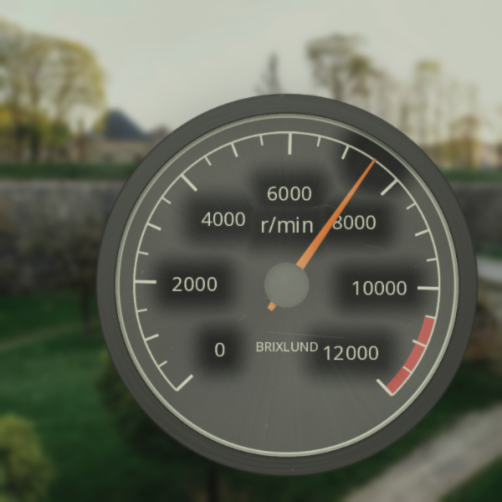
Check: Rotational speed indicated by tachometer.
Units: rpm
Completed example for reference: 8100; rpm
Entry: 7500; rpm
